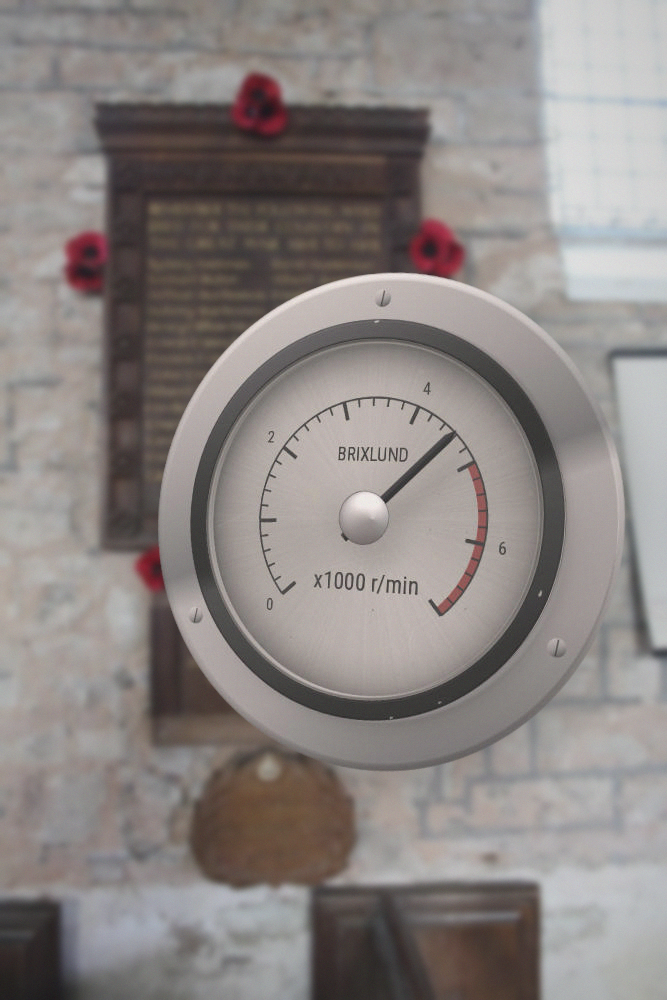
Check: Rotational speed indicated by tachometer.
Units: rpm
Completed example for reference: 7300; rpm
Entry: 4600; rpm
